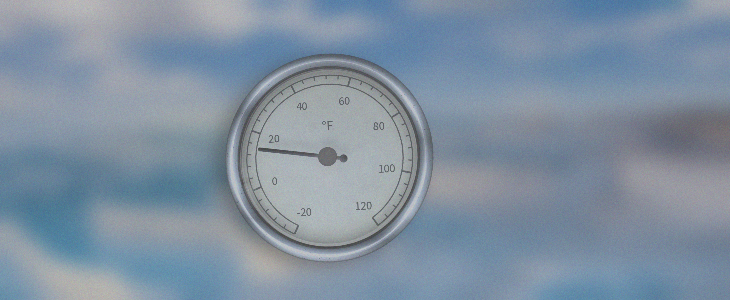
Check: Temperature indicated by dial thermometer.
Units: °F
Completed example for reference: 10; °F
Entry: 14; °F
